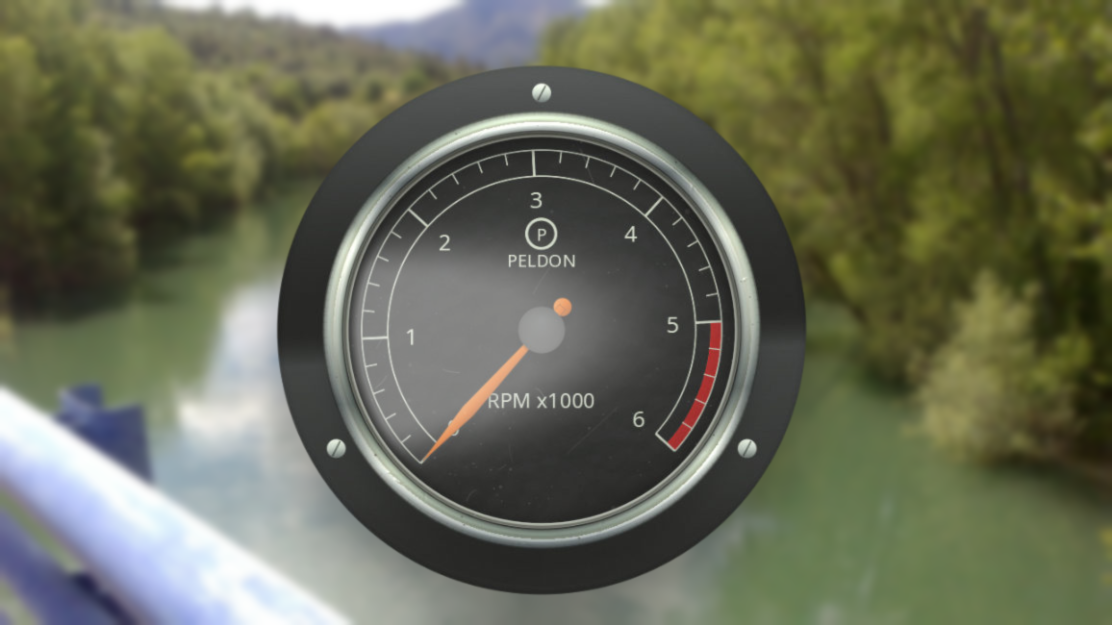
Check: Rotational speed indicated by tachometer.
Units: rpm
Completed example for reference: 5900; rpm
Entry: 0; rpm
